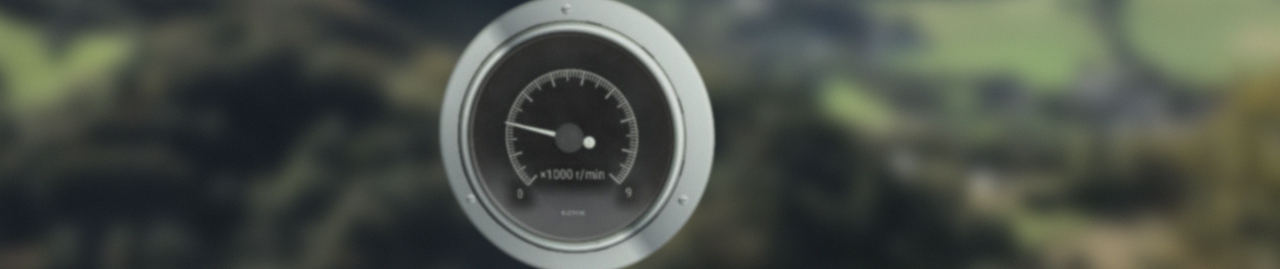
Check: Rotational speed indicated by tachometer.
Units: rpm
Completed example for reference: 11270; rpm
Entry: 2000; rpm
